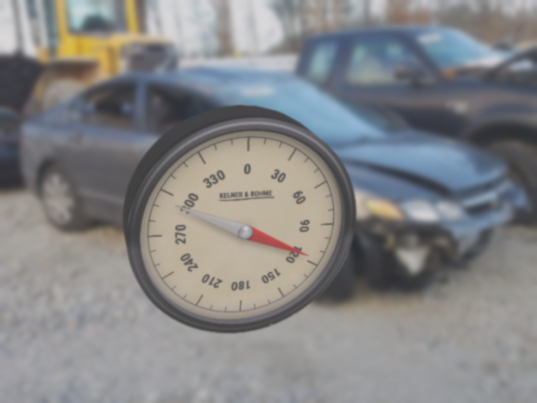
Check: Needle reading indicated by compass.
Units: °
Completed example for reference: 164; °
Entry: 115; °
